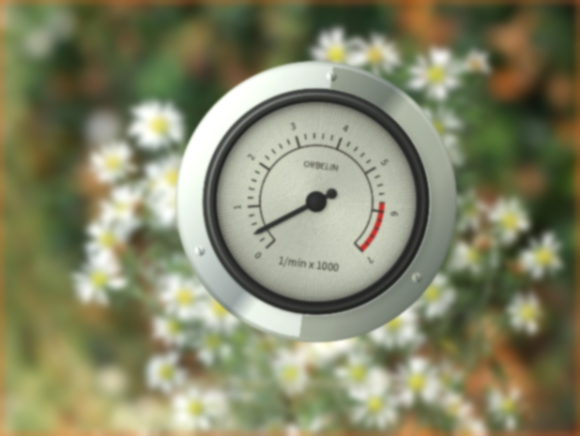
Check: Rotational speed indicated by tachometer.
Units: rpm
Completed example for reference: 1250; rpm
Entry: 400; rpm
